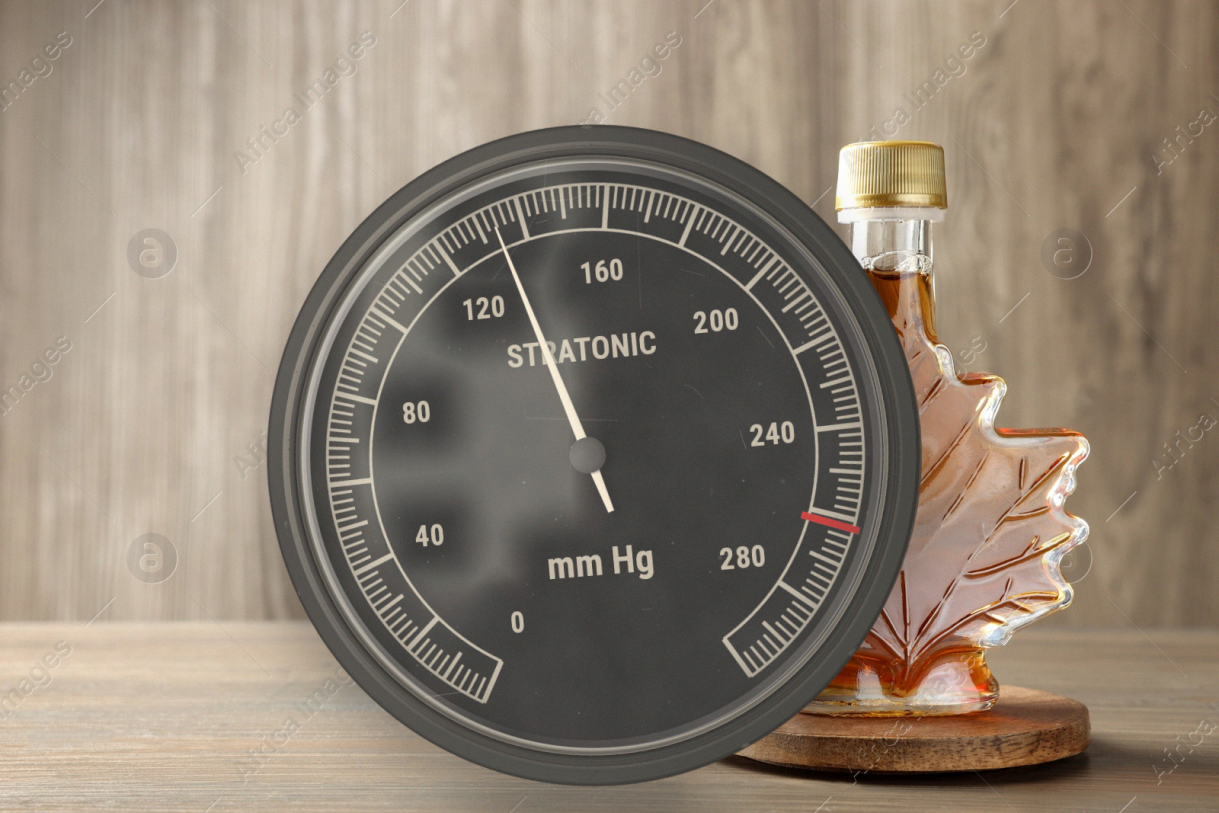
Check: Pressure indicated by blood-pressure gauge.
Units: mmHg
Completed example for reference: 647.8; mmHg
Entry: 134; mmHg
